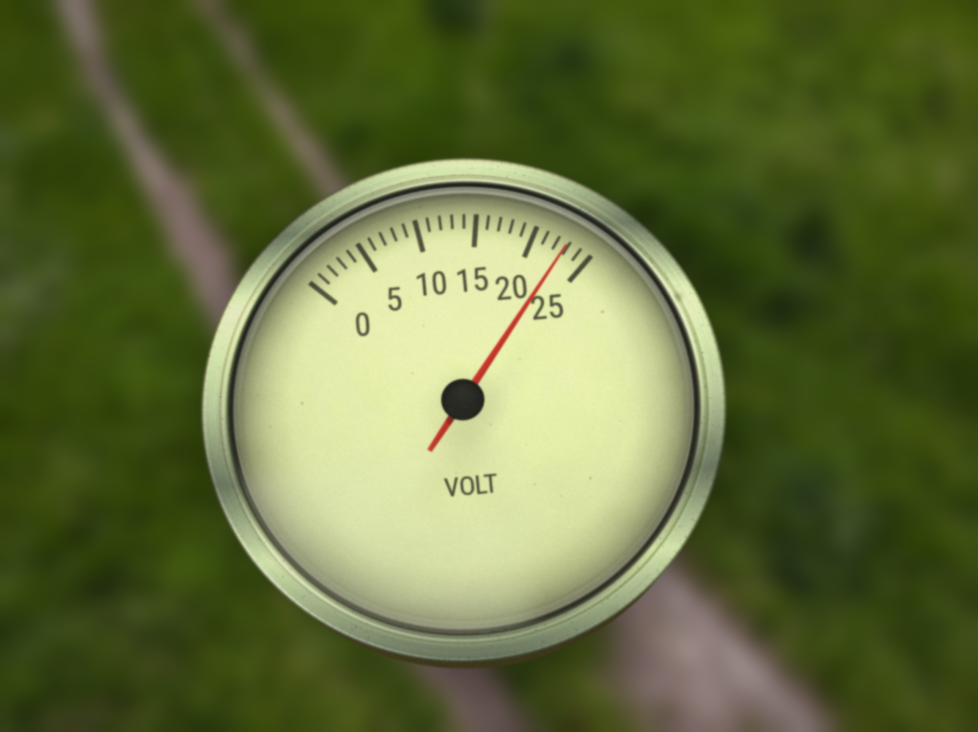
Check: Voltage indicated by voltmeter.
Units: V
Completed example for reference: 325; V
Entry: 23; V
